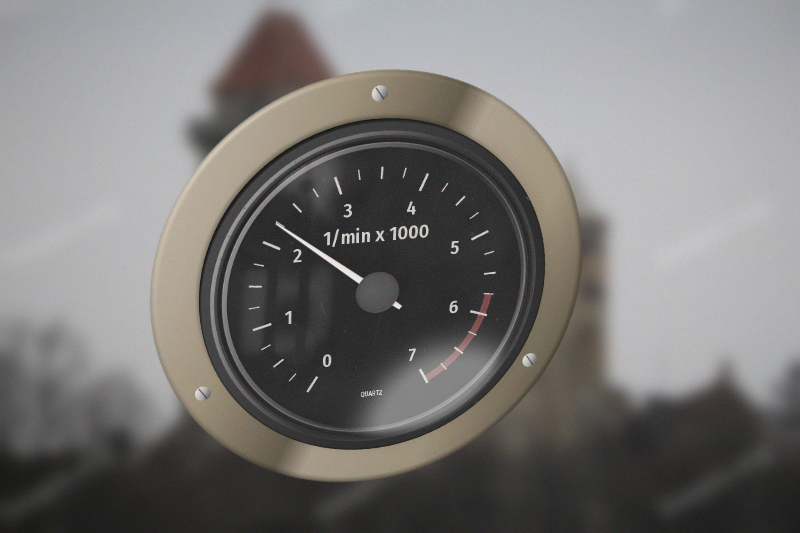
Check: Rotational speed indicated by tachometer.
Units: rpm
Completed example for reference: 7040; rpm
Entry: 2250; rpm
